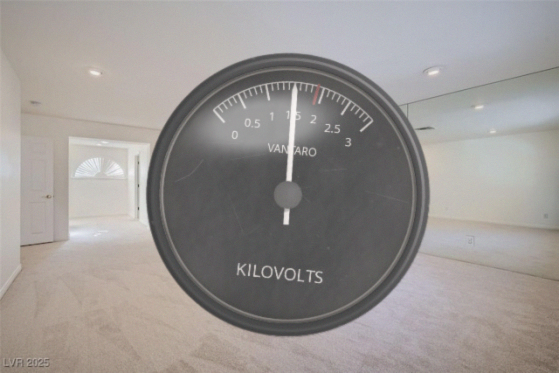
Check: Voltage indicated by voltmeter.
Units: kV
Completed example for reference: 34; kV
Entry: 1.5; kV
